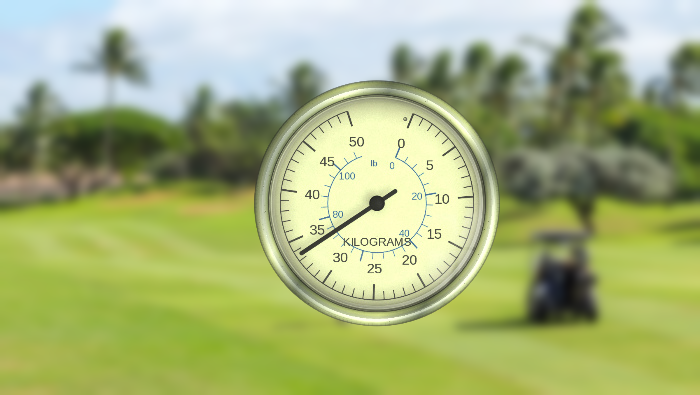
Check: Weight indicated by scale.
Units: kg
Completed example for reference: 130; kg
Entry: 33.5; kg
